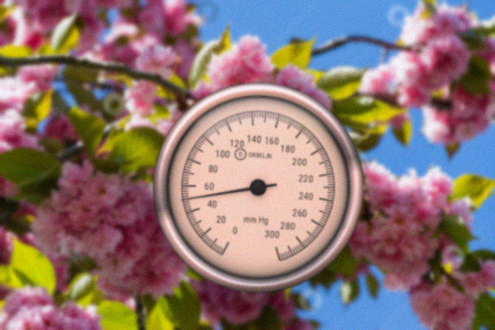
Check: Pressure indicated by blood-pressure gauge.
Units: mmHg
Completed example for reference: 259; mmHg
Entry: 50; mmHg
